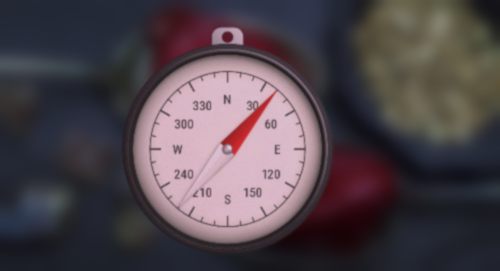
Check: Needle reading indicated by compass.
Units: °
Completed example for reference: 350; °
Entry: 40; °
